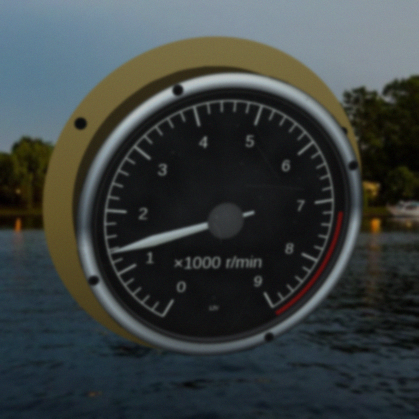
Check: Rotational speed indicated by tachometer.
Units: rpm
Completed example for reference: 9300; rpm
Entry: 1400; rpm
